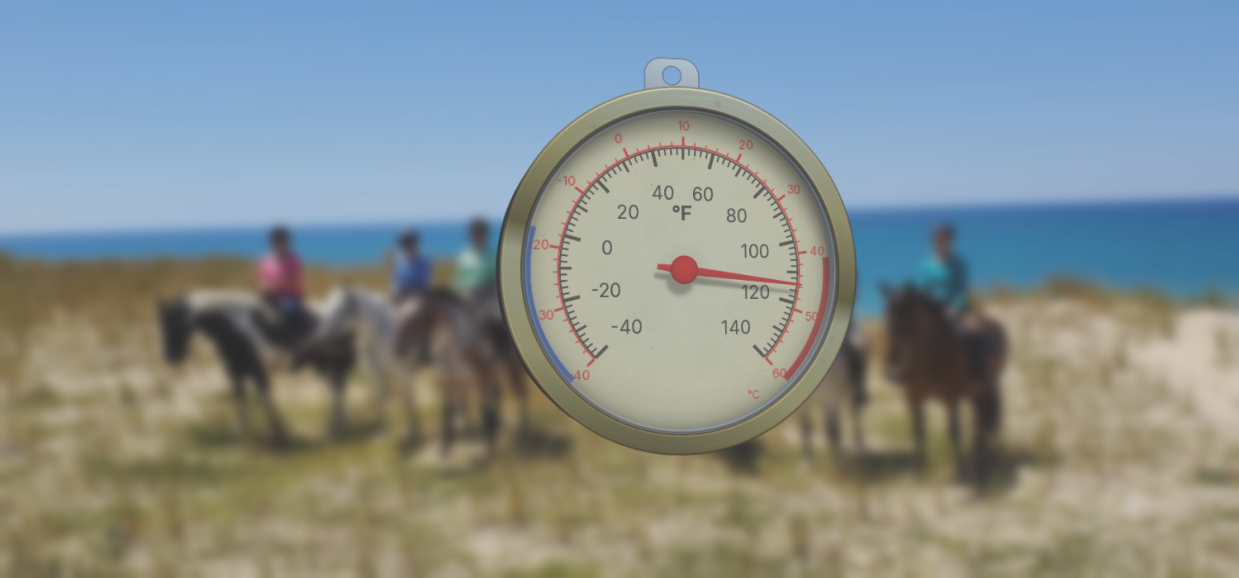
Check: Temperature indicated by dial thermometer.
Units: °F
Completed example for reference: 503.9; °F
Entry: 114; °F
